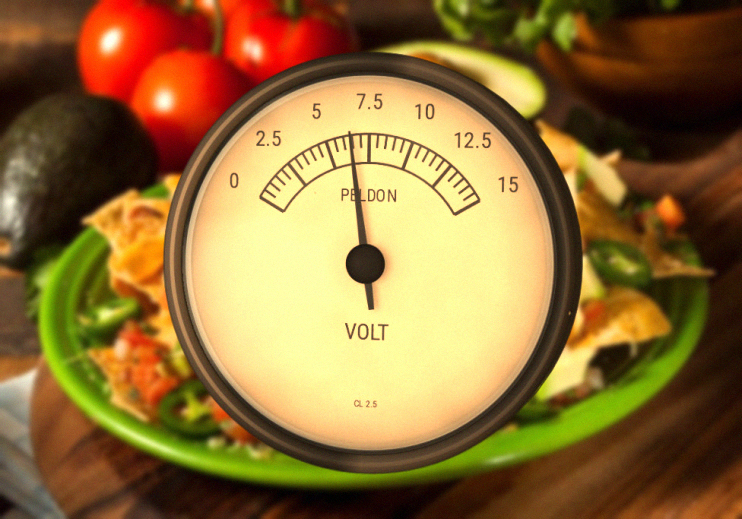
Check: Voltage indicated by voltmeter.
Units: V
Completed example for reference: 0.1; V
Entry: 6.5; V
